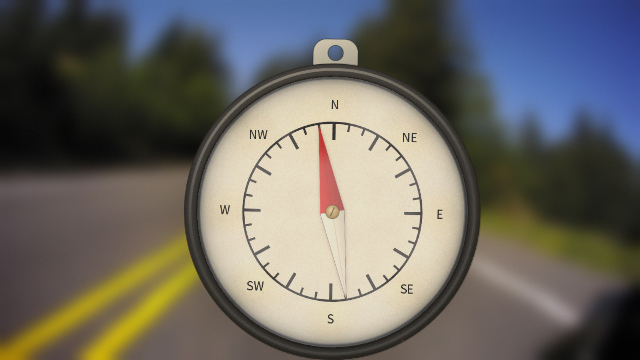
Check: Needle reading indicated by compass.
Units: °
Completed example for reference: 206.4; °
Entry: 350; °
